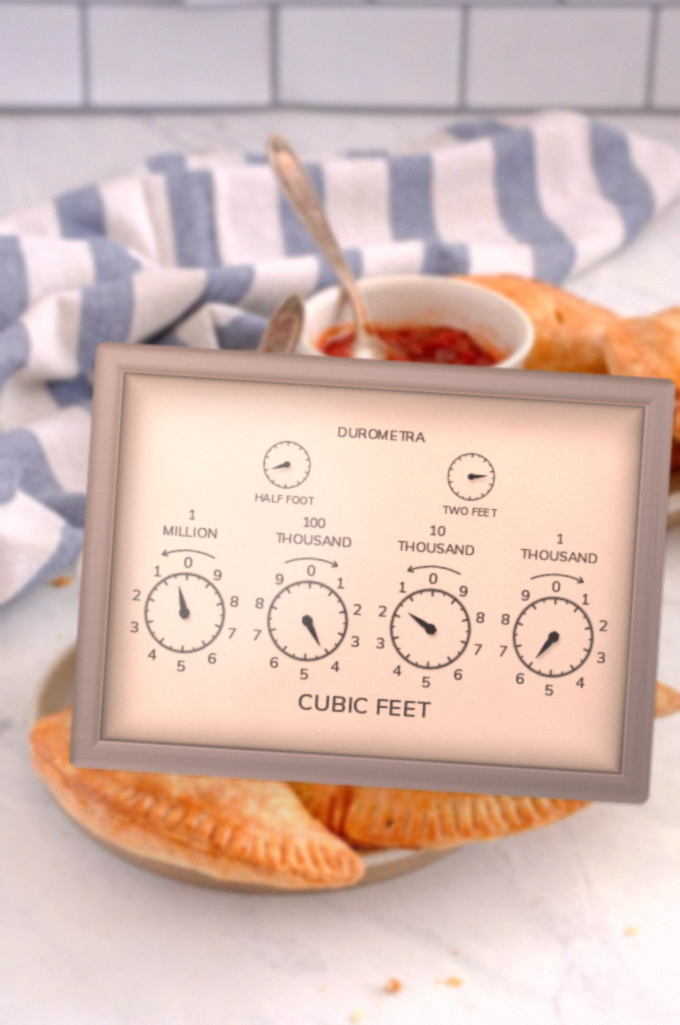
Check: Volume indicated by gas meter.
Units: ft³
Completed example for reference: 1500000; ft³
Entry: 41600; ft³
